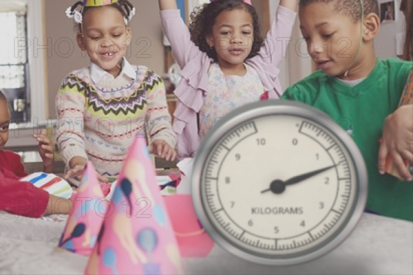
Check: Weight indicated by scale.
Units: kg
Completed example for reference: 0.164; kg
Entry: 1.5; kg
